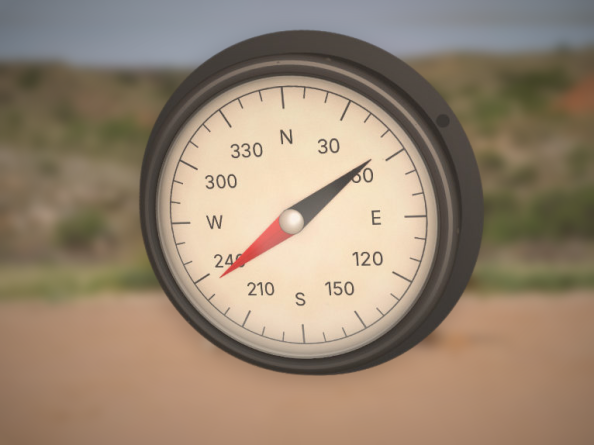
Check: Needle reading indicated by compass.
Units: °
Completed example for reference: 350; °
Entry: 235; °
